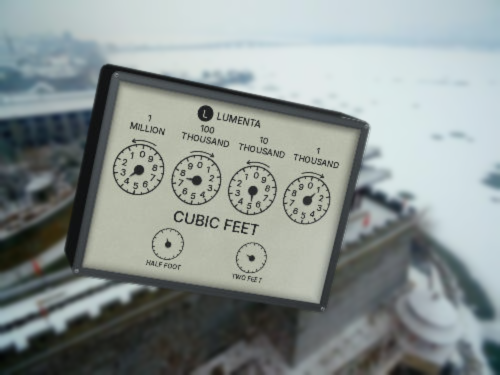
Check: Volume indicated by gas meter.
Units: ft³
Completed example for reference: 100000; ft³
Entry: 375100; ft³
